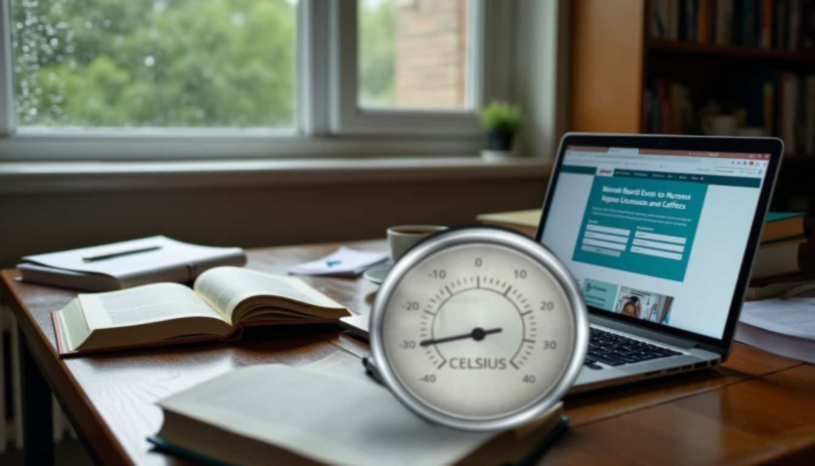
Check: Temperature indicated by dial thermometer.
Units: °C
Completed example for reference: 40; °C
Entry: -30; °C
